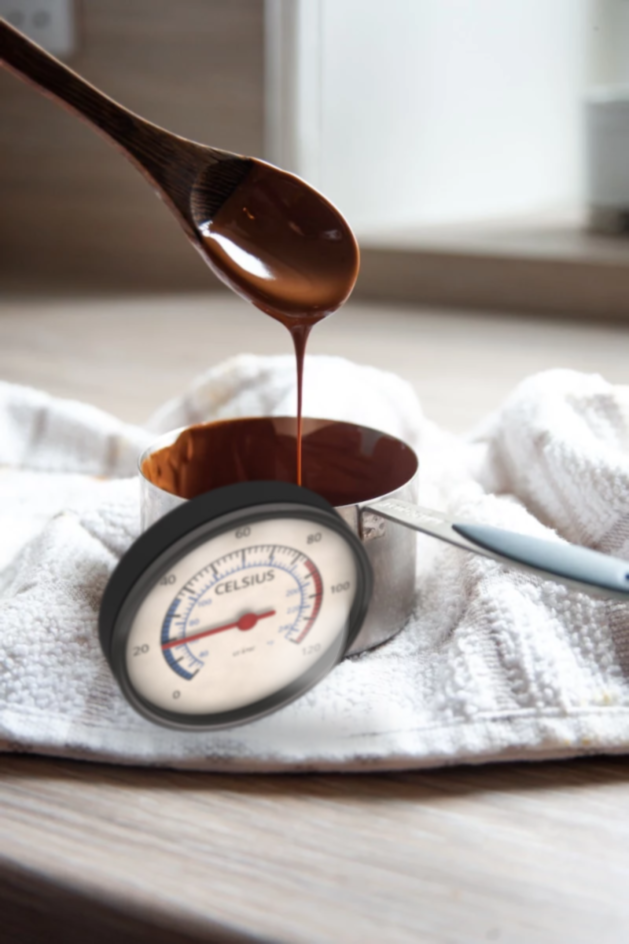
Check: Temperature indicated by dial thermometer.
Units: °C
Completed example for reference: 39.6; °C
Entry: 20; °C
